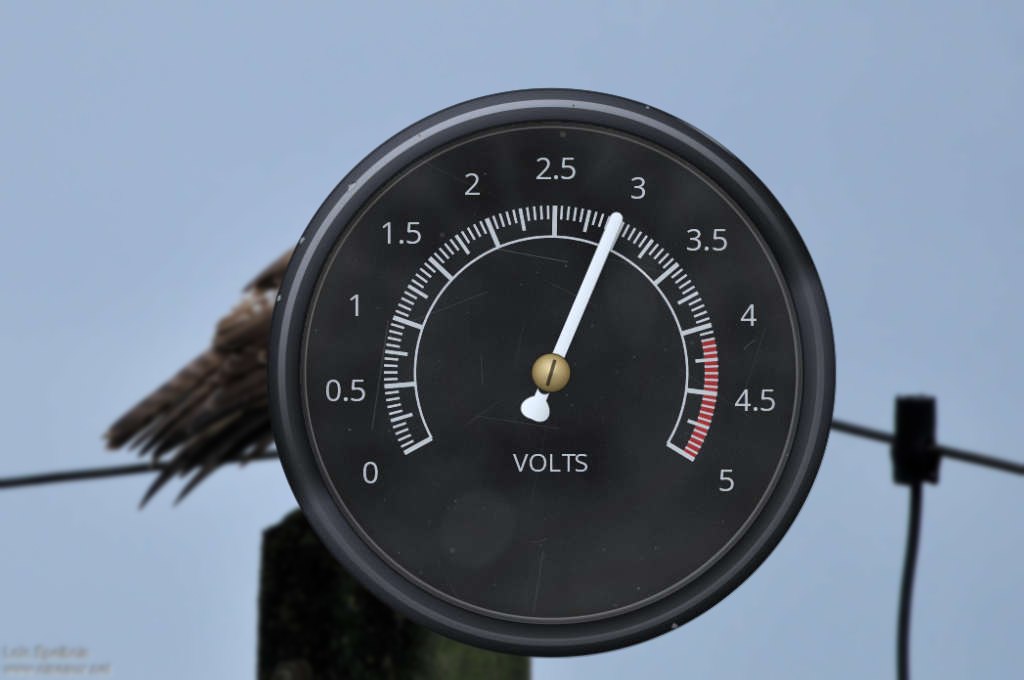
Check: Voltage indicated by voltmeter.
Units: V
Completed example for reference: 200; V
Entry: 2.95; V
